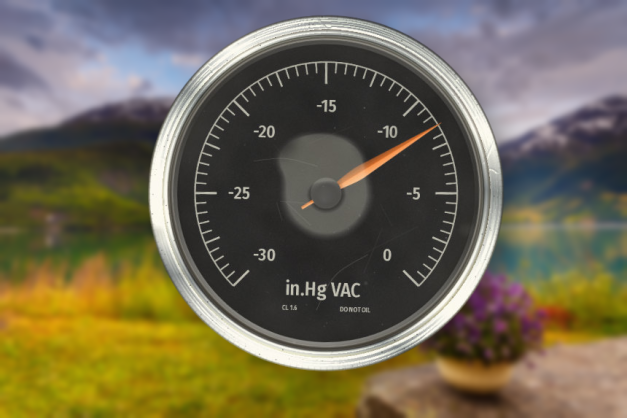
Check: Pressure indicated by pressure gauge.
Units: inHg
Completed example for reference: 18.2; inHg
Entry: -8.5; inHg
